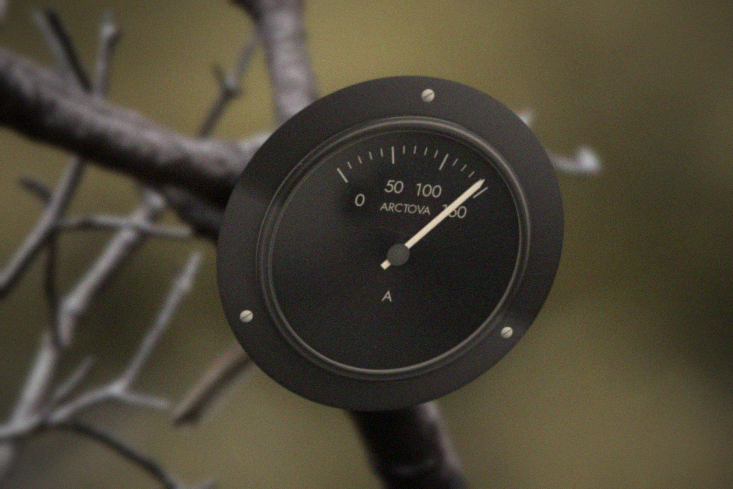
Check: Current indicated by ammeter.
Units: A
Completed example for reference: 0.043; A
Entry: 140; A
